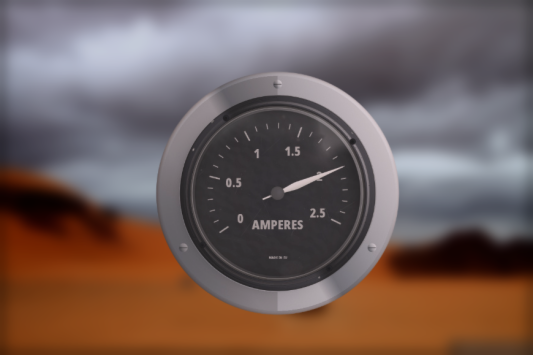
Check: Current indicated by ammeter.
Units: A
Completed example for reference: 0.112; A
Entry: 2; A
